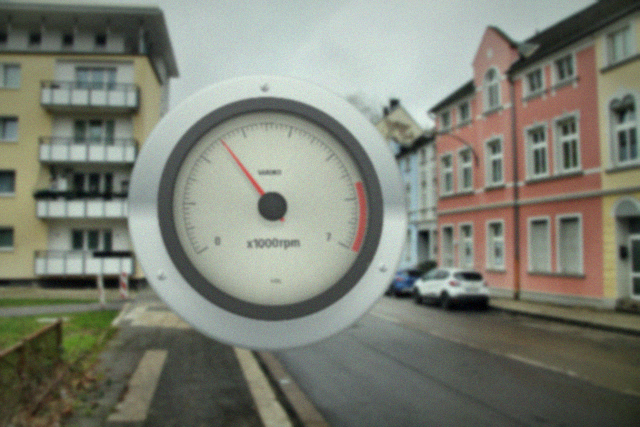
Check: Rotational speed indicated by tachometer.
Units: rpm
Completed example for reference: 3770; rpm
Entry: 2500; rpm
